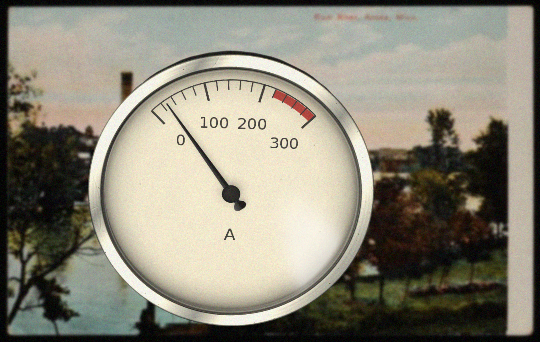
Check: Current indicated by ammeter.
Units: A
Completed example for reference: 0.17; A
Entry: 30; A
